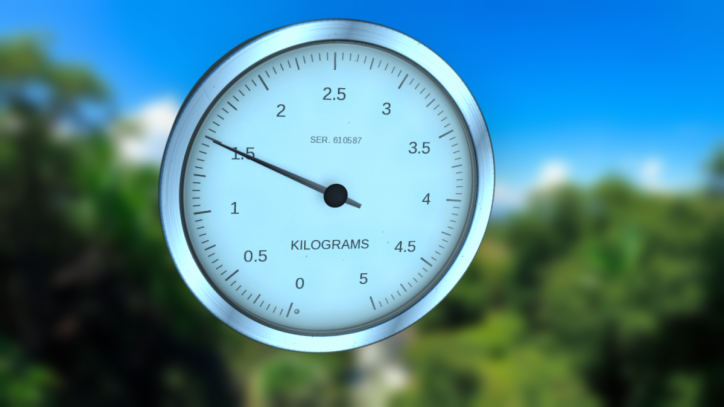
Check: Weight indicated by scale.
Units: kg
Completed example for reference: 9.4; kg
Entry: 1.5; kg
